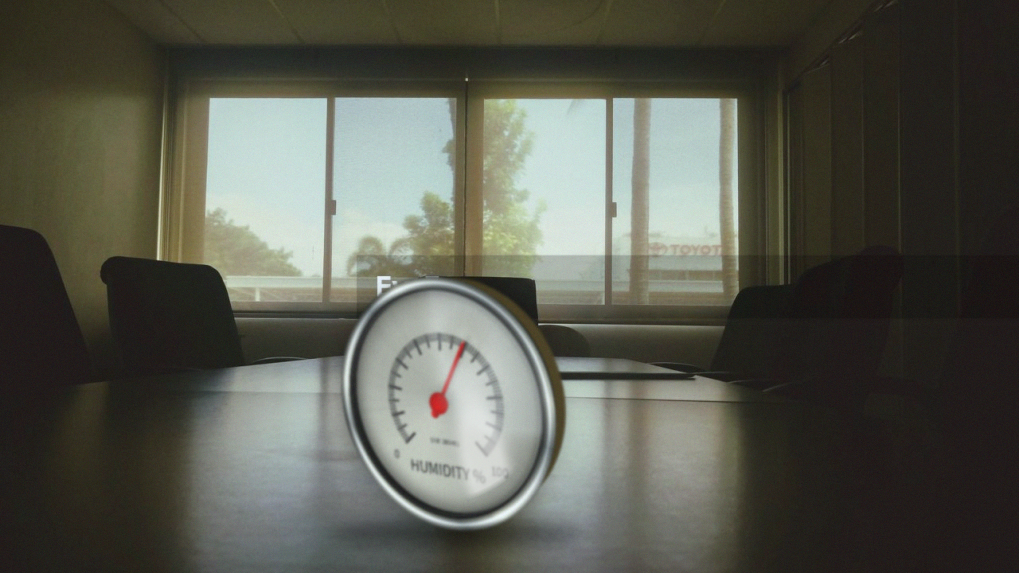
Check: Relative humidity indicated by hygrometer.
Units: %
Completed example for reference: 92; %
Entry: 60; %
